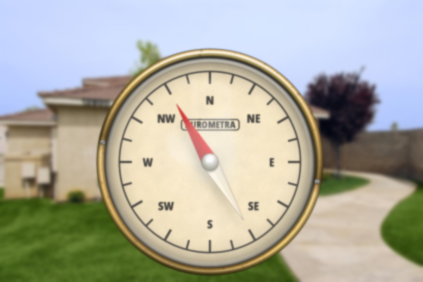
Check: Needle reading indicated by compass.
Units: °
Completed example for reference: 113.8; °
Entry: 330; °
